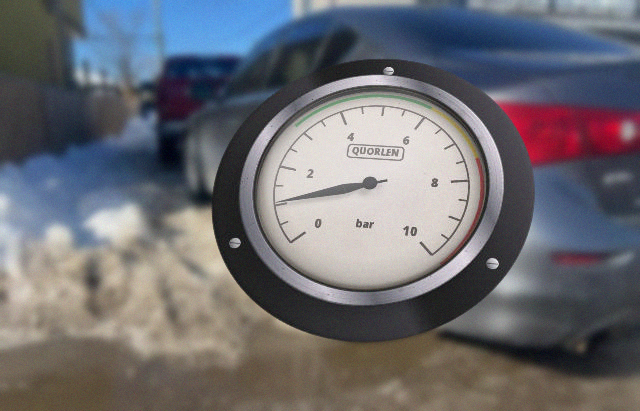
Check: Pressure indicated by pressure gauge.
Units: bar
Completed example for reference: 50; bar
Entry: 1; bar
